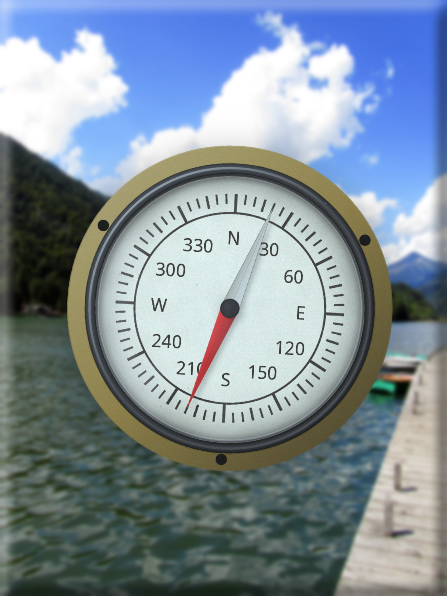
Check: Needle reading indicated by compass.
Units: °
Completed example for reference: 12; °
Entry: 200; °
